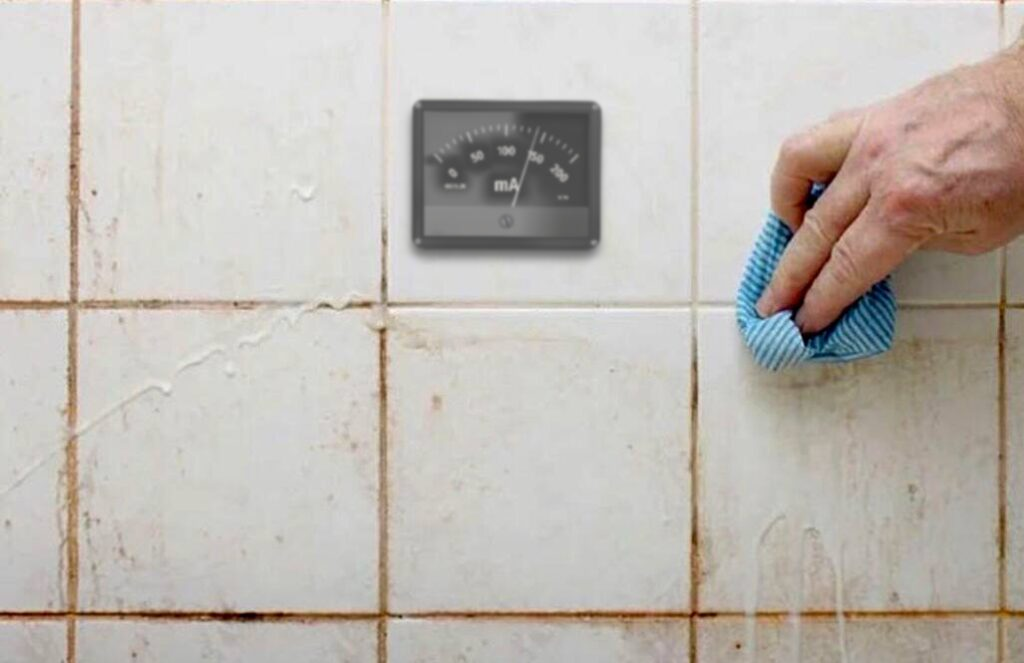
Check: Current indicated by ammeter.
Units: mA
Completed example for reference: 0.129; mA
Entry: 140; mA
